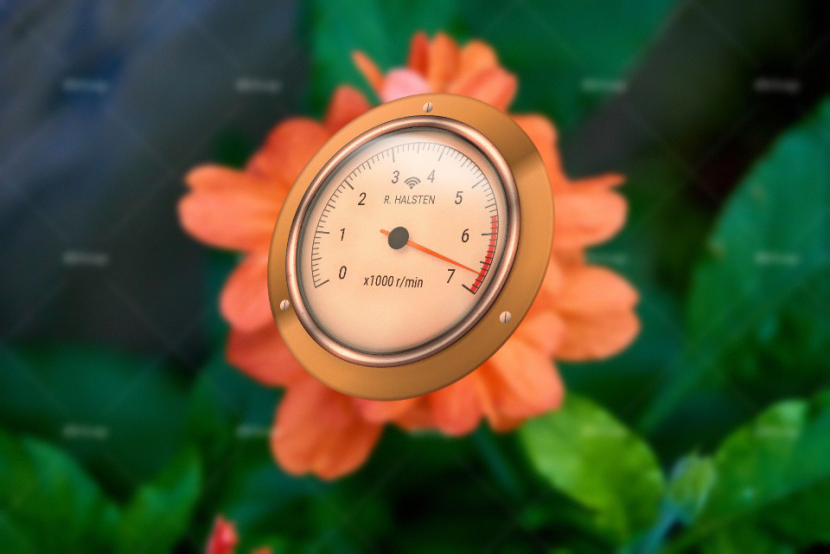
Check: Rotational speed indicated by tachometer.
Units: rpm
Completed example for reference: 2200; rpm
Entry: 6700; rpm
